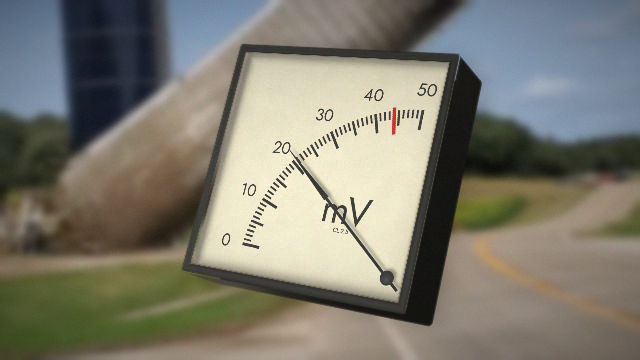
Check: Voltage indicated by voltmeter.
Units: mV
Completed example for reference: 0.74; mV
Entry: 21; mV
